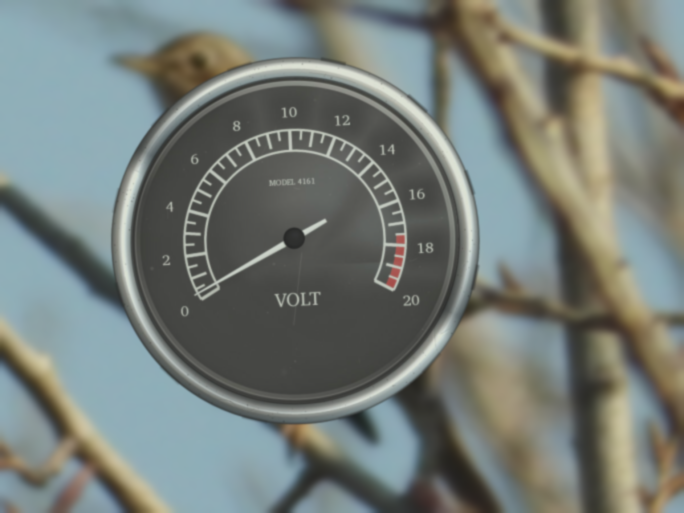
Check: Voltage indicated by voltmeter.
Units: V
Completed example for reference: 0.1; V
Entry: 0.25; V
